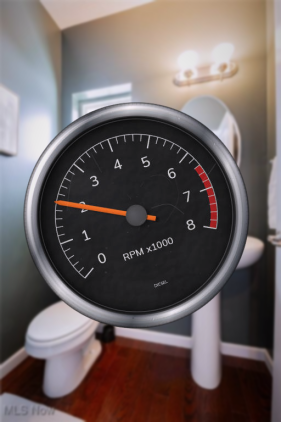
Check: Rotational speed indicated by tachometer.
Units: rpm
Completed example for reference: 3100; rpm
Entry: 2000; rpm
